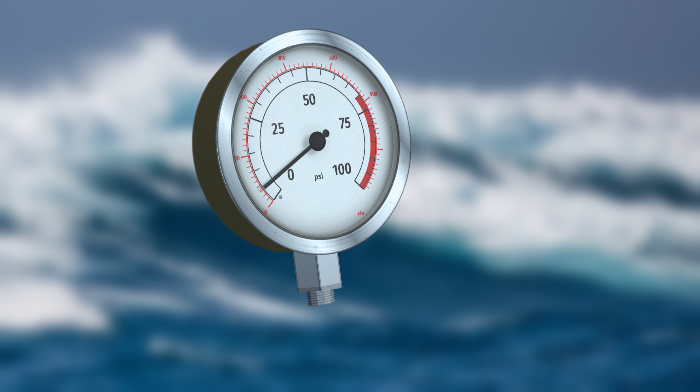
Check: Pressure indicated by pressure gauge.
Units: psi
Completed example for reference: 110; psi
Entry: 5; psi
